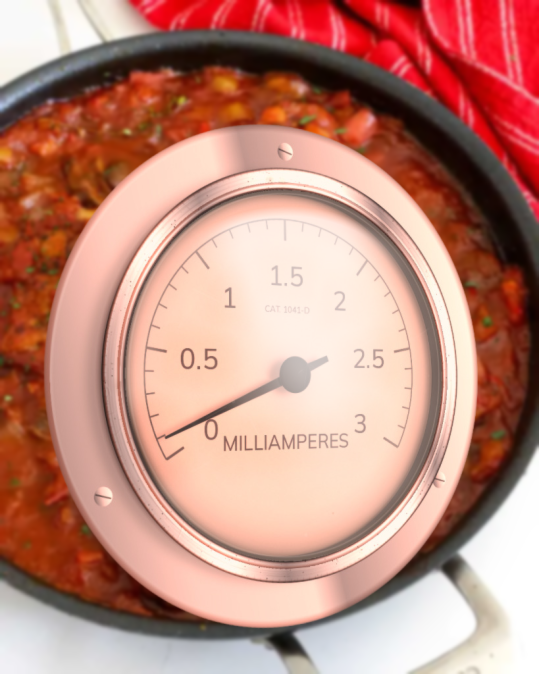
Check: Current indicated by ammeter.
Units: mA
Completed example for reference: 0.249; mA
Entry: 0.1; mA
